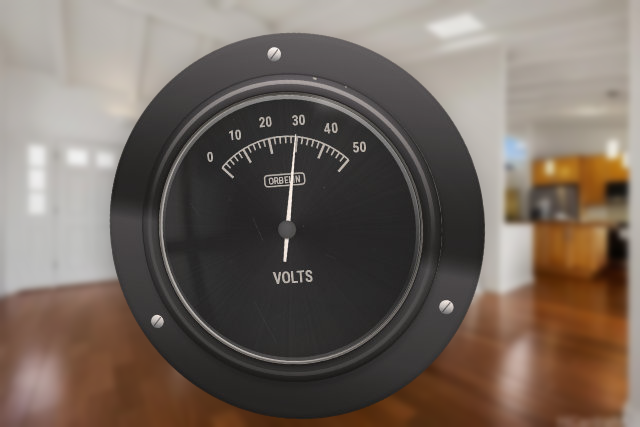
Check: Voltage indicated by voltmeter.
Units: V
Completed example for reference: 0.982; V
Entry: 30; V
